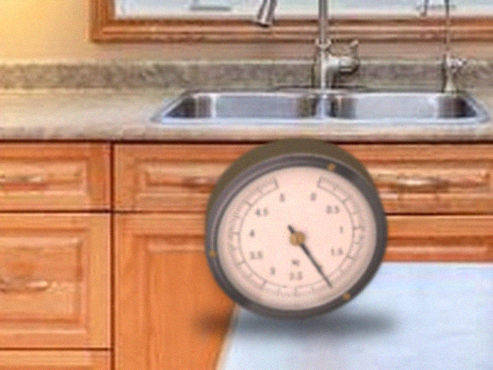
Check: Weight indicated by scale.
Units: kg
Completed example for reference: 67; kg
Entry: 2; kg
